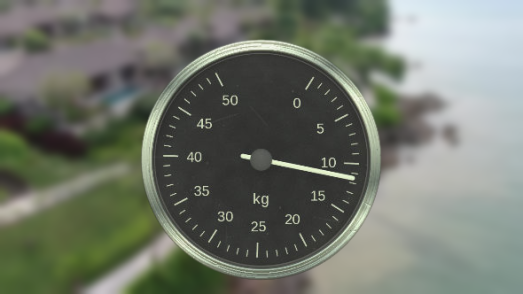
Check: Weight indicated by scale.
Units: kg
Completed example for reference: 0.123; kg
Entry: 11.5; kg
